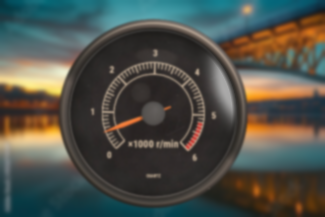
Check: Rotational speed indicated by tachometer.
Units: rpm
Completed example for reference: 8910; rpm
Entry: 500; rpm
